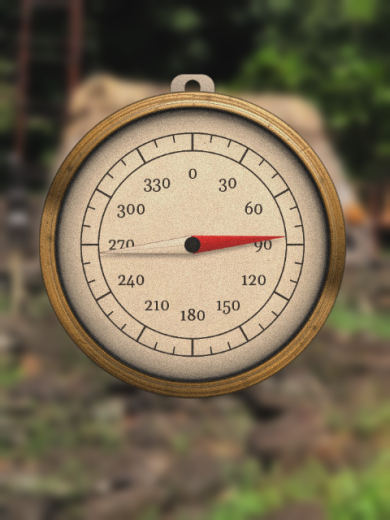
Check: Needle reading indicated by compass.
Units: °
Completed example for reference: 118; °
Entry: 85; °
